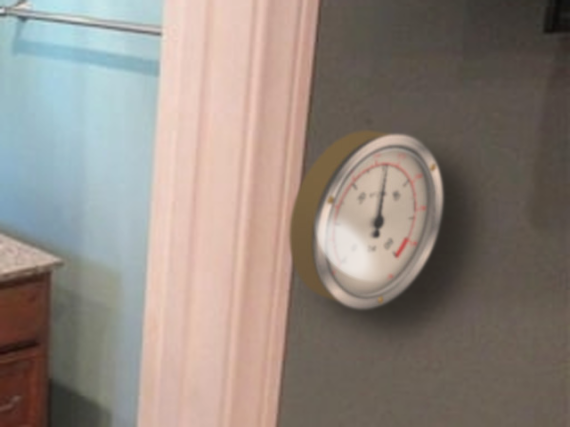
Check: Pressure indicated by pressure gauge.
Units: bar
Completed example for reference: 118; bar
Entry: 30; bar
